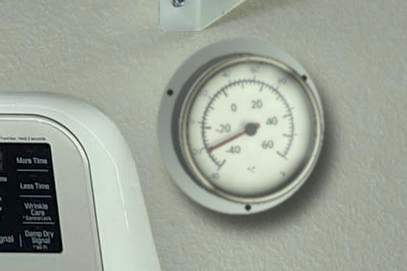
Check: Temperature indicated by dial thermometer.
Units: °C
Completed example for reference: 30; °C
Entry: -30; °C
